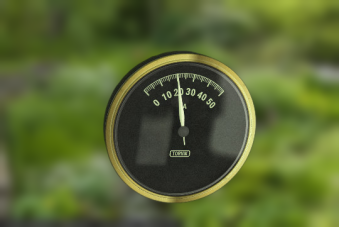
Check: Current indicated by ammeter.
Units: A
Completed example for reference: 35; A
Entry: 20; A
